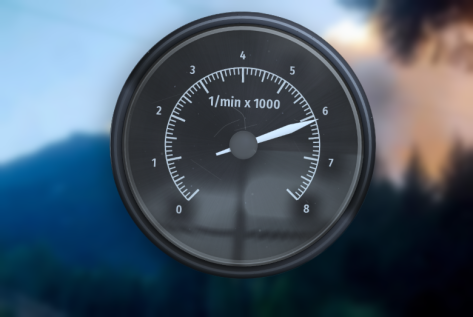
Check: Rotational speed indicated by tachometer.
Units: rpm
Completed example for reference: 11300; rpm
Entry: 6100; rpm
